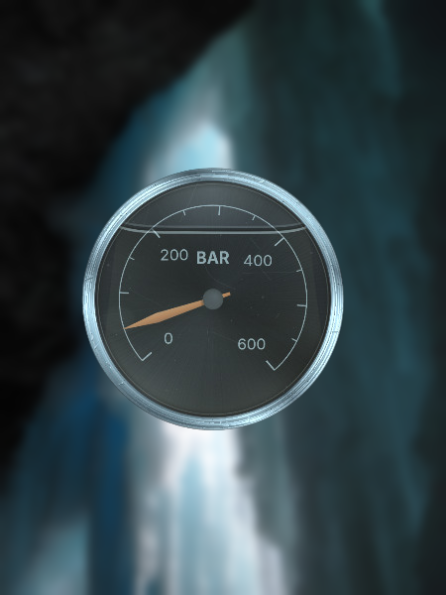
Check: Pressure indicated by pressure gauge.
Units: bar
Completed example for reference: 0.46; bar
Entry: 50; bar
